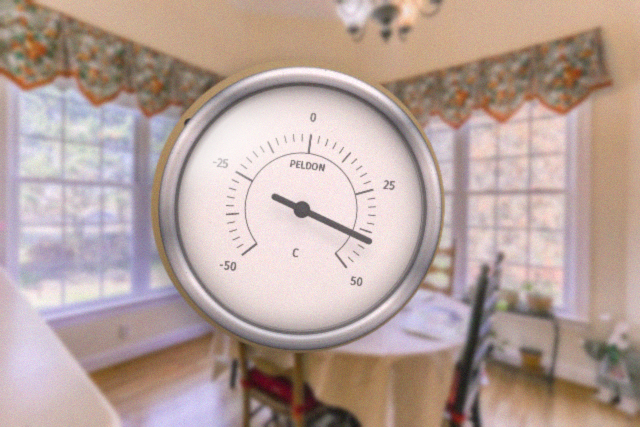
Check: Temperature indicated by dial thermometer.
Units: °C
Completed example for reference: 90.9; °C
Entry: 40; °C
